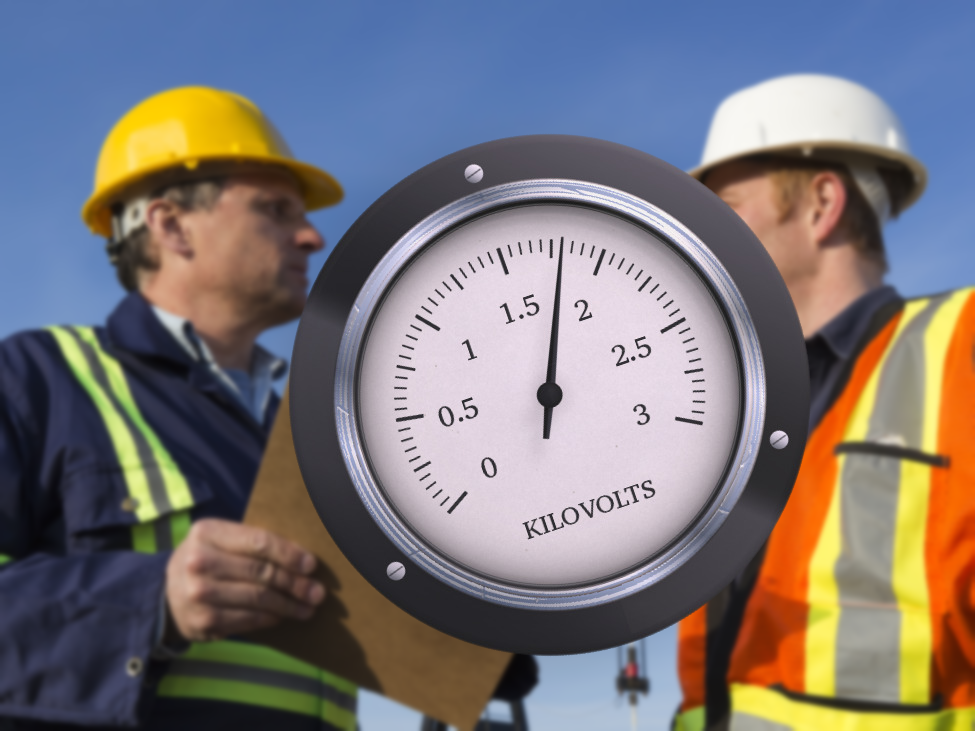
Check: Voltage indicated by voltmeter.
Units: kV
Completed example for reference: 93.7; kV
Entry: 1.8; kV
